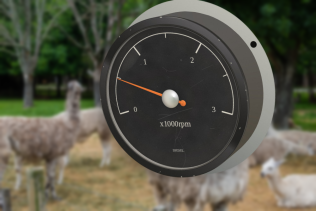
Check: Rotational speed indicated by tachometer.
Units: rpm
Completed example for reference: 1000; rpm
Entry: 500; rpm
